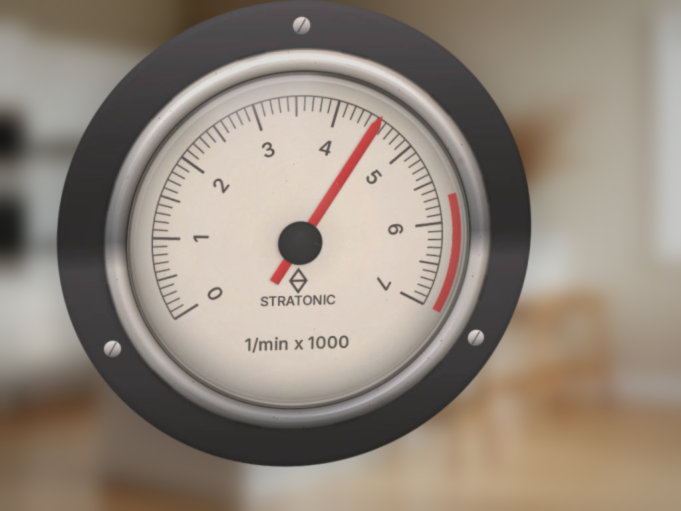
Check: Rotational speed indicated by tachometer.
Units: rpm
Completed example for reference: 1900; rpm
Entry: 4500; rpm
